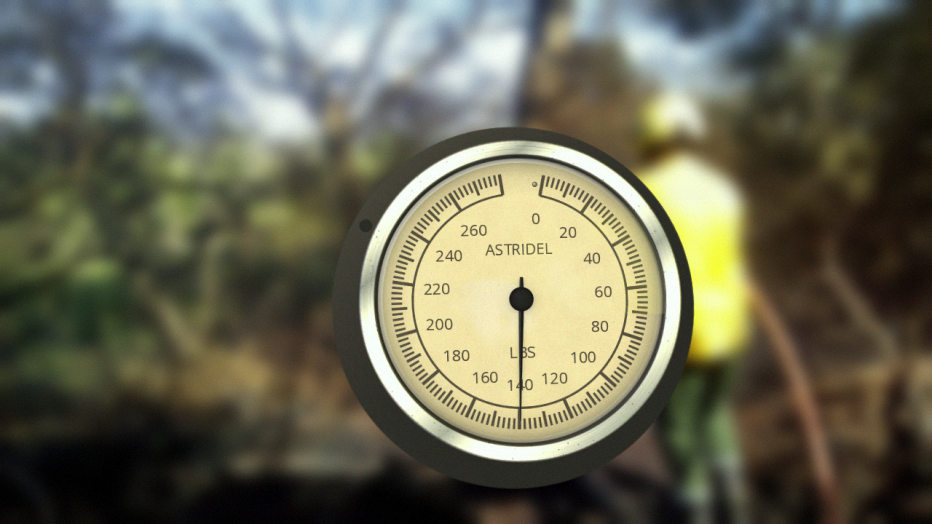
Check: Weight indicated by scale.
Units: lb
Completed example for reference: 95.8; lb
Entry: 140; lb
